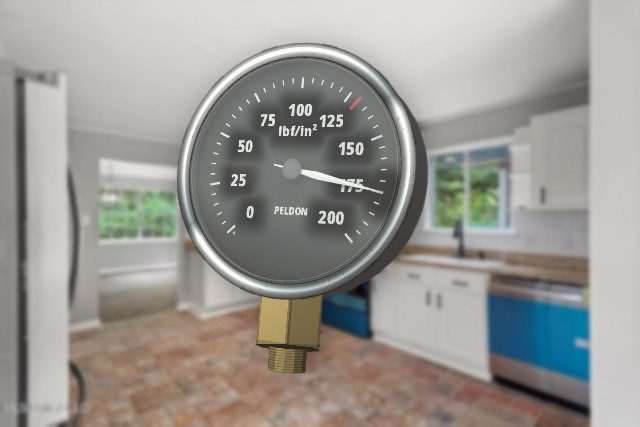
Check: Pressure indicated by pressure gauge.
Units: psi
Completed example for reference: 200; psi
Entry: 175; psi
